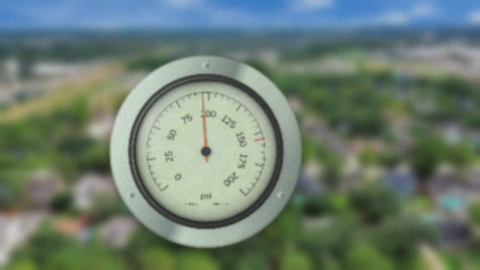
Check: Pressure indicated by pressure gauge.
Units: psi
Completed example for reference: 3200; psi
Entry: 95; psi
